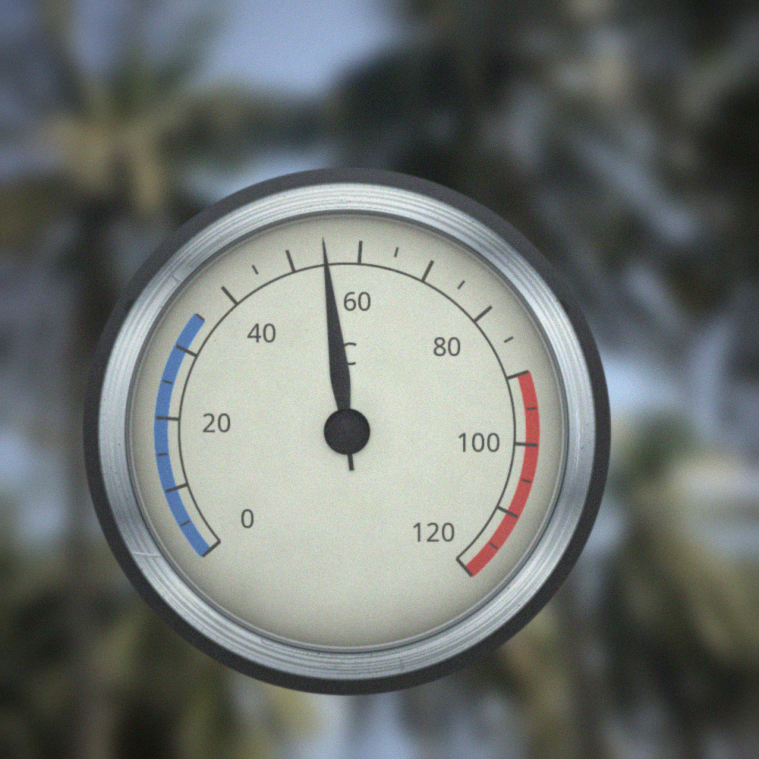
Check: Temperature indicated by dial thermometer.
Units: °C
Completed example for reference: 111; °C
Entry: 55; °C
